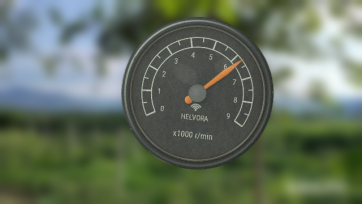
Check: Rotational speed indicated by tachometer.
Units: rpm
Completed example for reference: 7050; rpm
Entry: 6250; rpm
